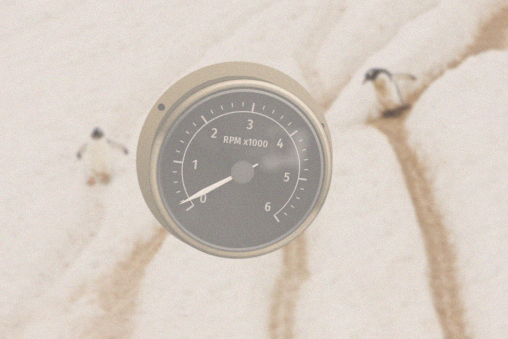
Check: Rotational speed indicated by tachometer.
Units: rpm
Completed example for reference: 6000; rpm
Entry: 200; rpm
